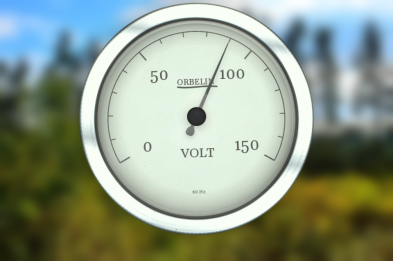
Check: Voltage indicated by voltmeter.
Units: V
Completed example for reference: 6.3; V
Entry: 90; V
